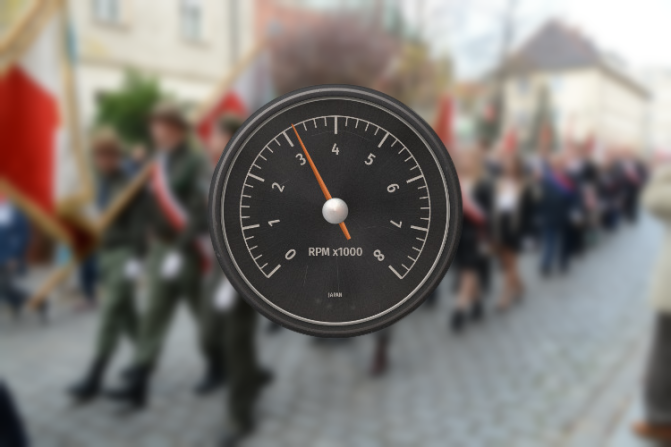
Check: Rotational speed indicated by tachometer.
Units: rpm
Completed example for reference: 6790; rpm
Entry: 3200; rpm
